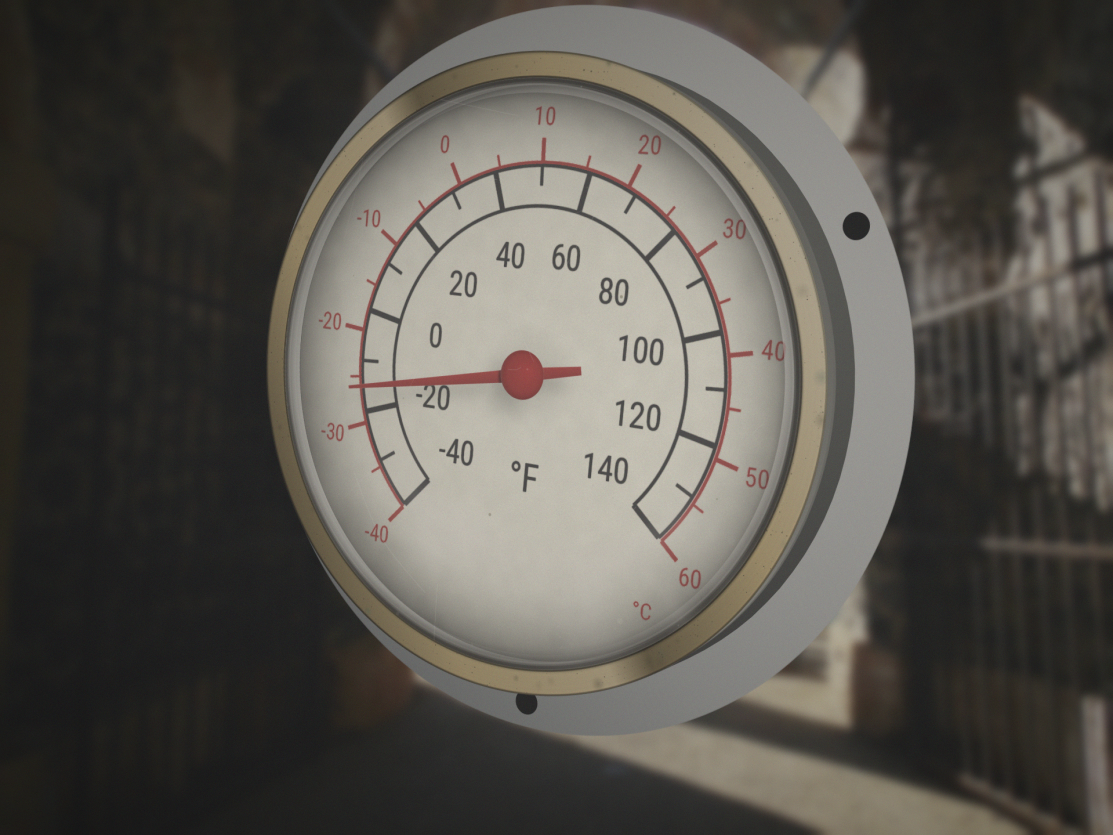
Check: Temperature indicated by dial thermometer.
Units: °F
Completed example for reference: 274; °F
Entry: -15; °F
